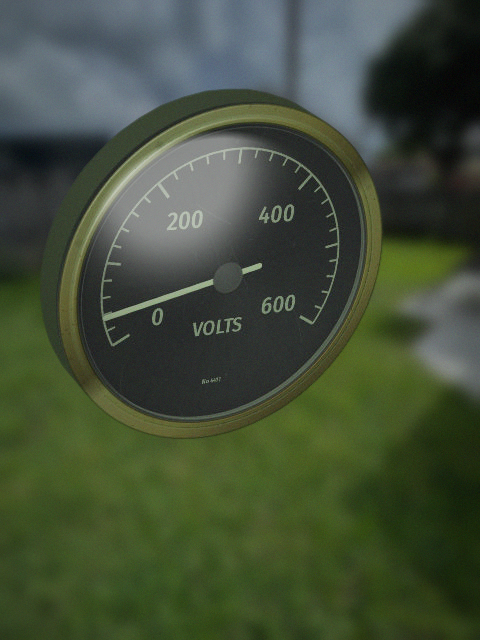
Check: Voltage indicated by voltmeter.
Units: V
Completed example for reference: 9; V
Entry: 40; V
